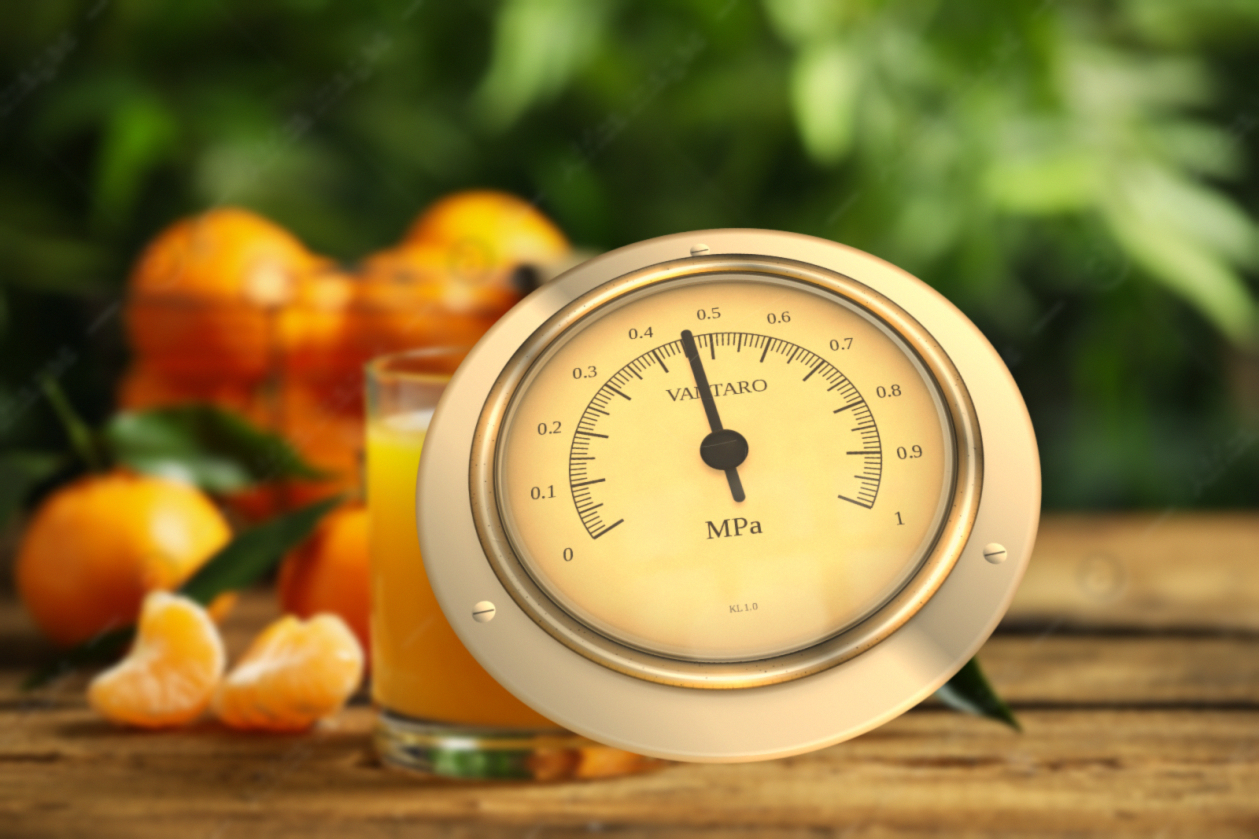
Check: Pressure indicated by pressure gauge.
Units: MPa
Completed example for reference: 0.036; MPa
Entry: 0.46; MPa
